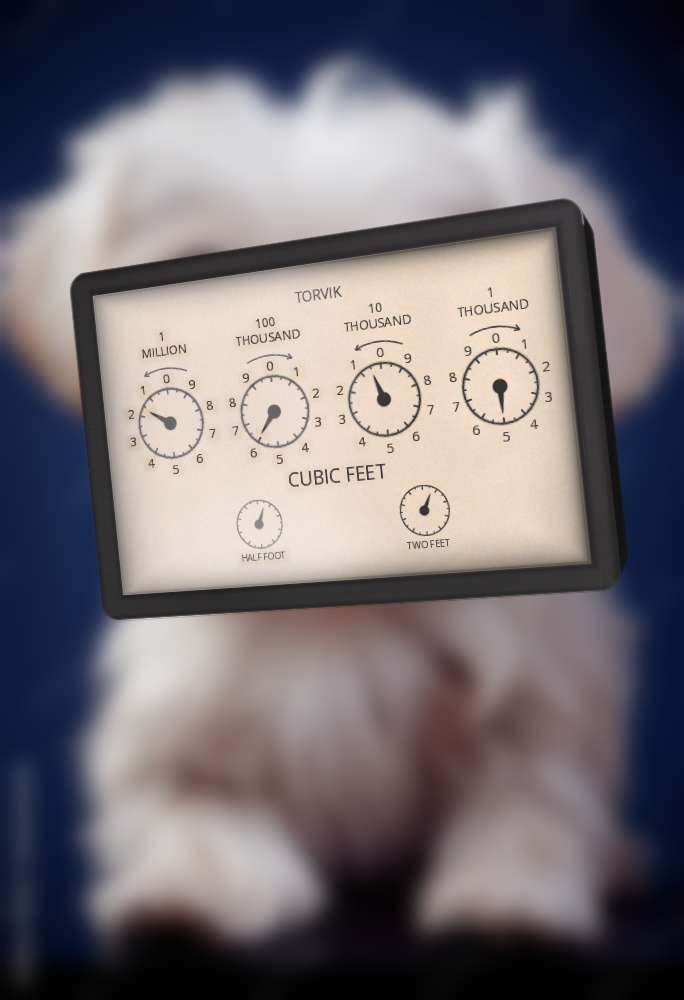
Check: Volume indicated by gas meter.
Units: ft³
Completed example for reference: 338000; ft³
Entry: 160500; ft³
